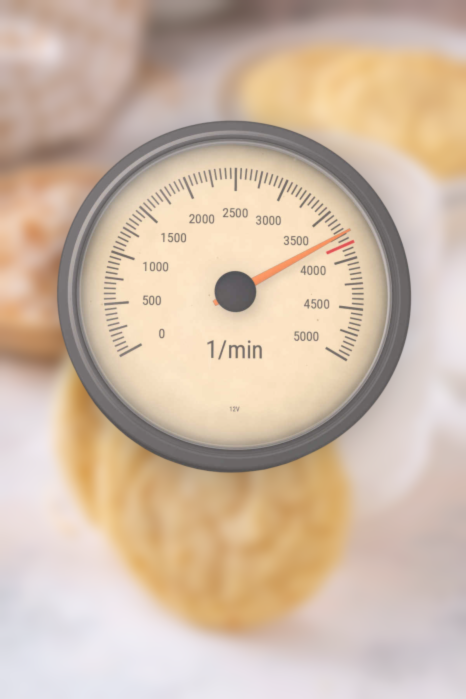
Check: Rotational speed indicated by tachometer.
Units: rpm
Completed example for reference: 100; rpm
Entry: 3750; rpm
